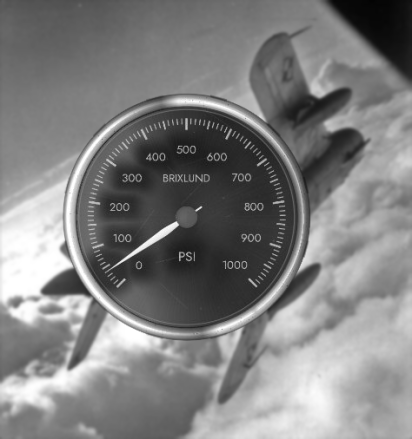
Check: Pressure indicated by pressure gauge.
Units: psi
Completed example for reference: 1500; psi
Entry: 40; psi
